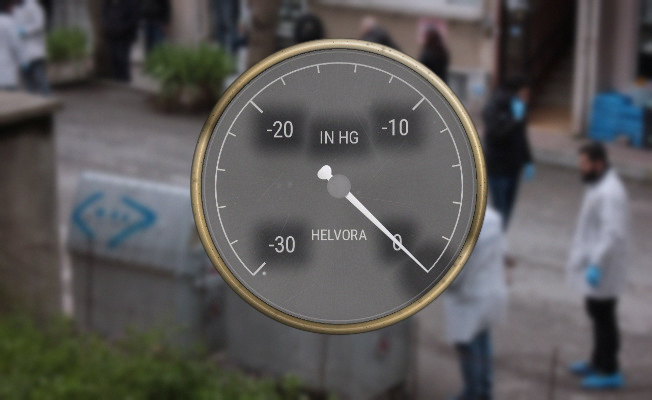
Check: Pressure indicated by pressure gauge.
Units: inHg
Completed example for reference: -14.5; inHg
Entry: 0; inHg
